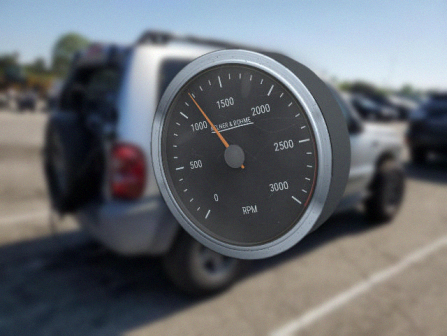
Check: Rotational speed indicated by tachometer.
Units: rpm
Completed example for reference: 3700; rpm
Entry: 1200; rpm
